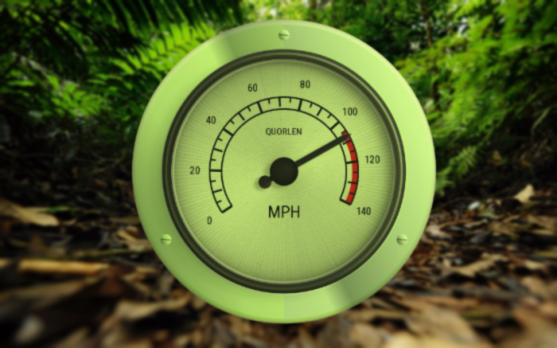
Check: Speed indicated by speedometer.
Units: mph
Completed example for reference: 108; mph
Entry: 107.5; mph
